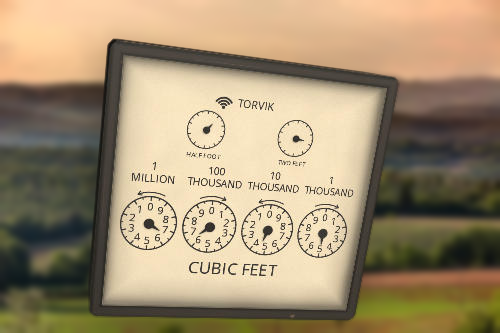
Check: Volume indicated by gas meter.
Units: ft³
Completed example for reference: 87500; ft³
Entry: 664500; ft³
